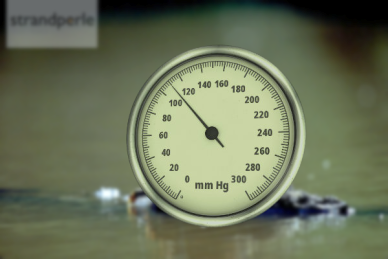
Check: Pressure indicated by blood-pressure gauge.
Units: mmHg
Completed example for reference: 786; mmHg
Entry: 110; mmHg
